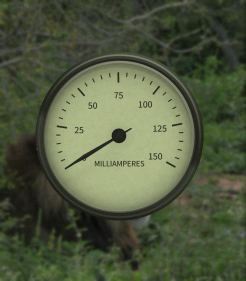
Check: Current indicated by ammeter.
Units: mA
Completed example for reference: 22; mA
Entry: 0; mA
